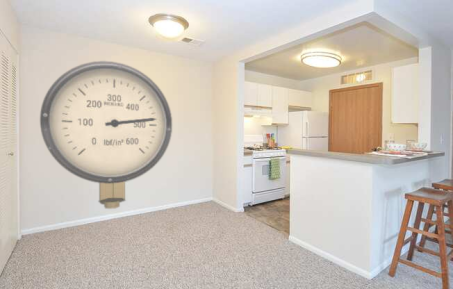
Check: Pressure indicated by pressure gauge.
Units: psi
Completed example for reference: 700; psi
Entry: 480; psi
